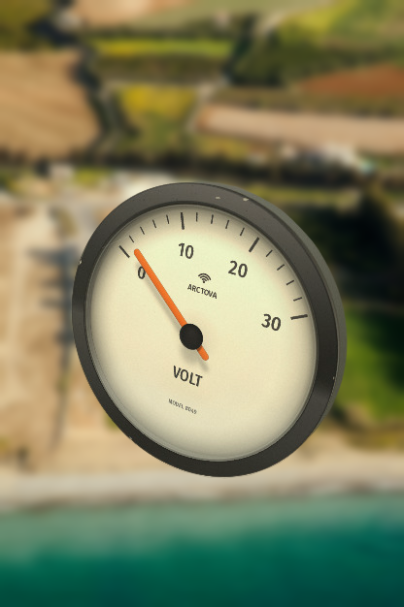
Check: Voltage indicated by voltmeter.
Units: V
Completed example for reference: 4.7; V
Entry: 2; V
